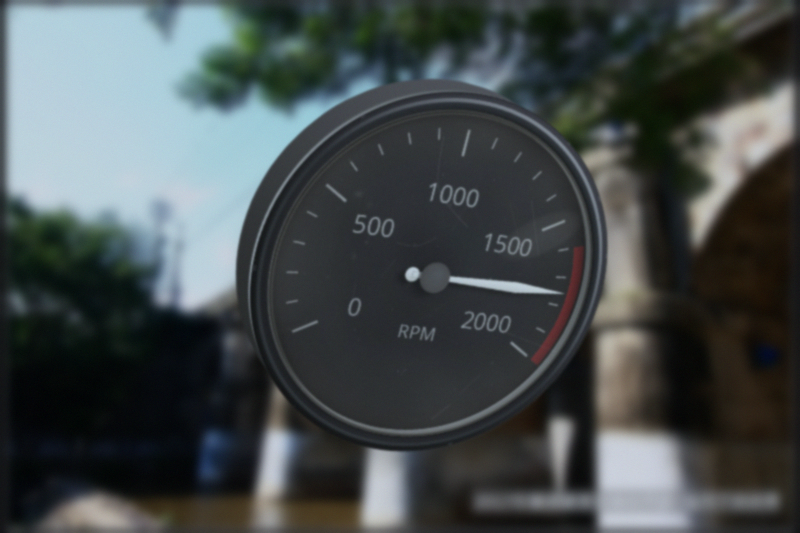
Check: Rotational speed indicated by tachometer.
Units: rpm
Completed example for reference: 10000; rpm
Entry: 1750; rpm
